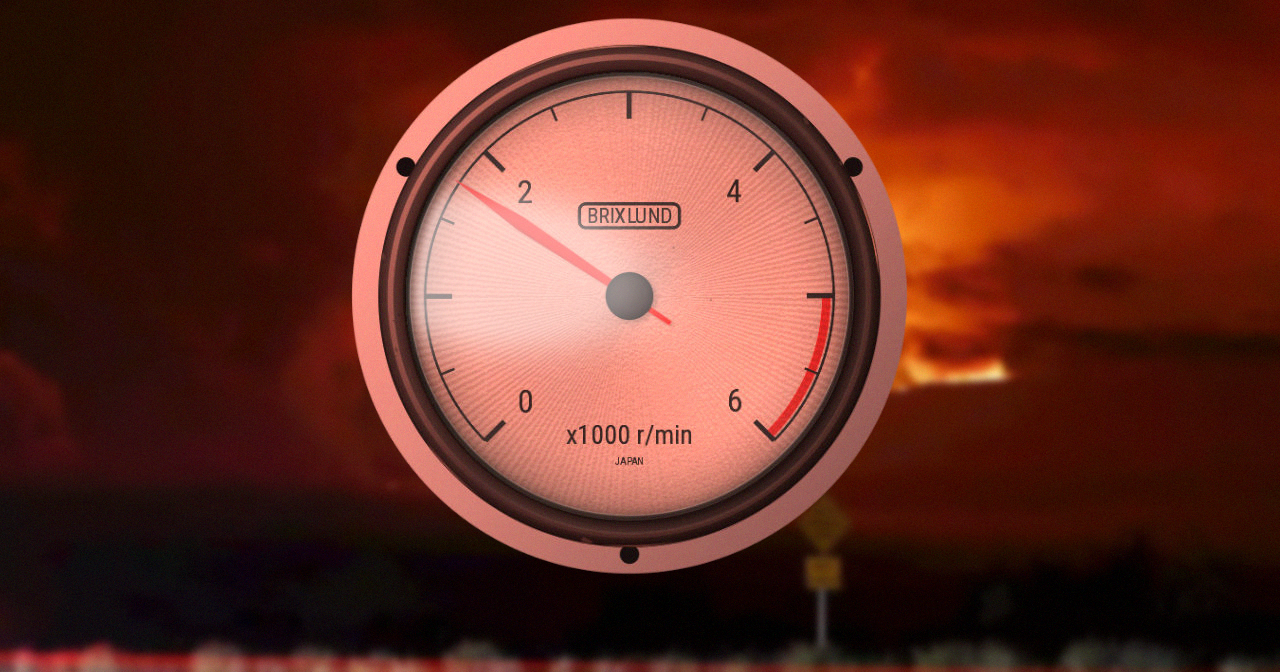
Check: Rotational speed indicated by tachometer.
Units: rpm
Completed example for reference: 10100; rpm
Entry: 1750; rpm
